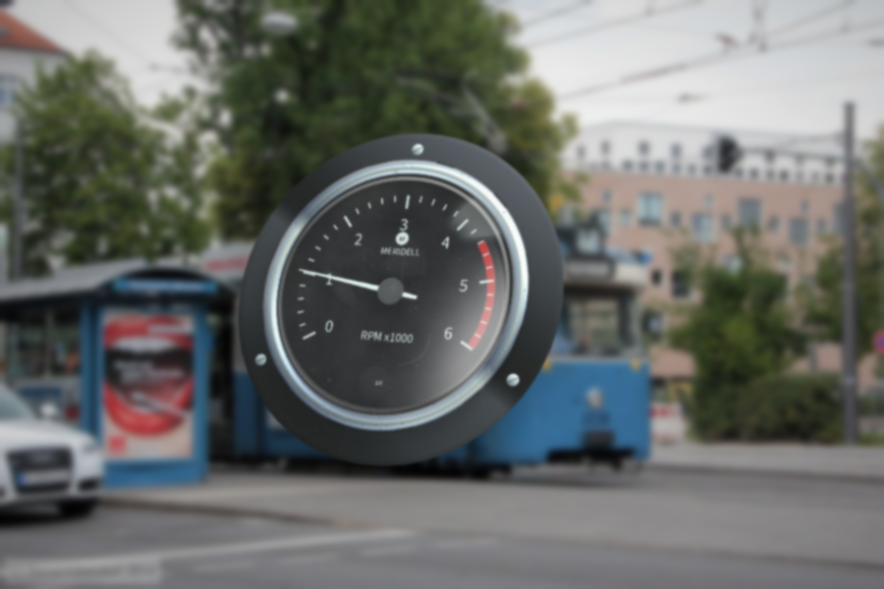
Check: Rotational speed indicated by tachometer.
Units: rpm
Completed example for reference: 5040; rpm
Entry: 1000; rpm
